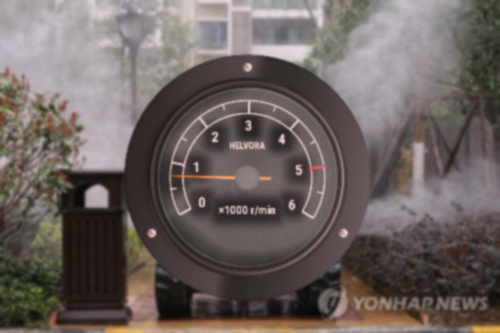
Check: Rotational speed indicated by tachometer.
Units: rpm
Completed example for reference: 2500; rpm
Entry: 750; rpm
